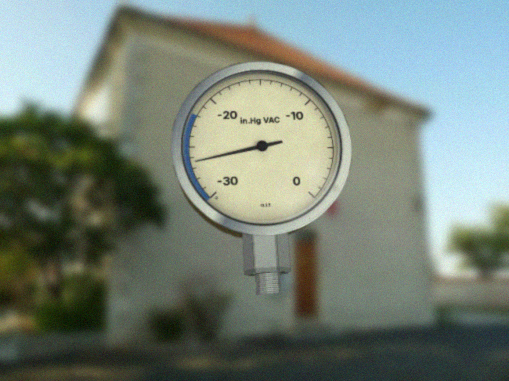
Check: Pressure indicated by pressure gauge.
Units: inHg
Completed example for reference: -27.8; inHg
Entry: -26.5; inHg
